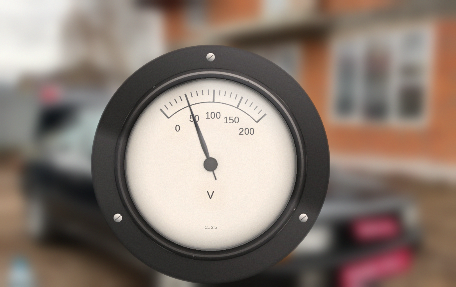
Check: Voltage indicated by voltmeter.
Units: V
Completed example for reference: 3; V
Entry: 50; V
